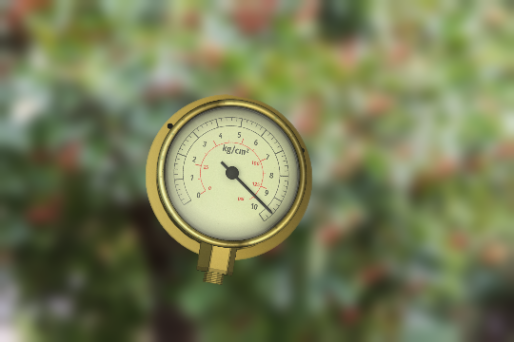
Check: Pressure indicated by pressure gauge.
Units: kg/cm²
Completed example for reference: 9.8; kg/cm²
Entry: 9.6; kg/cm²
